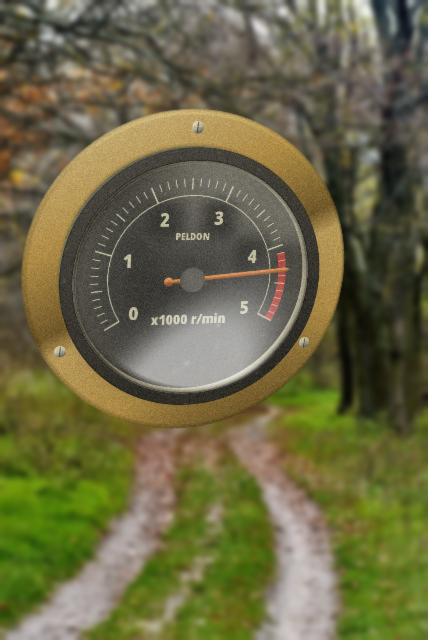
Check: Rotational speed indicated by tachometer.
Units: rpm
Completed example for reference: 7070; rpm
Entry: 4300; rpm
